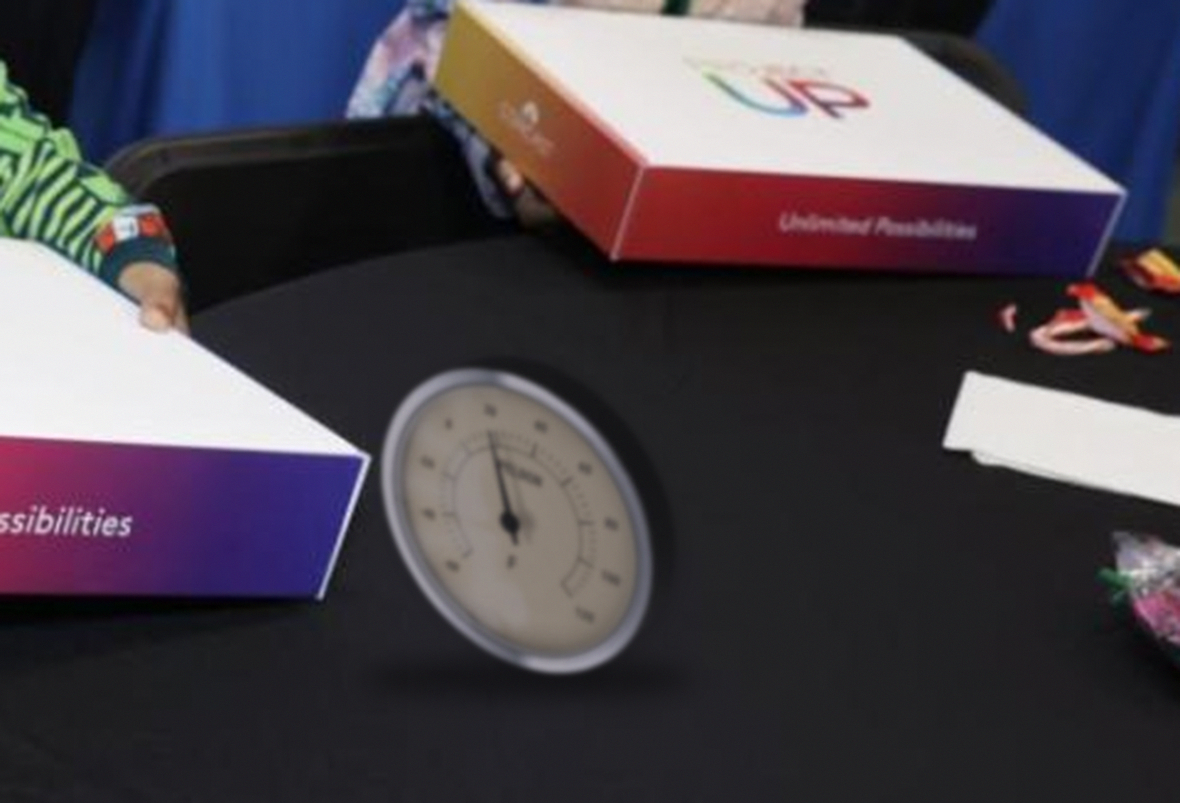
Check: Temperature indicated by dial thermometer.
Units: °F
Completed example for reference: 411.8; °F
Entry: 20; °F
